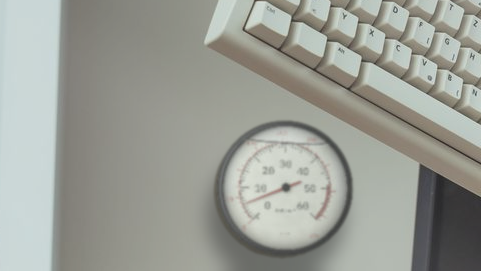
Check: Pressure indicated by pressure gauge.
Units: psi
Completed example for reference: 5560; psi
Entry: 5; psi
